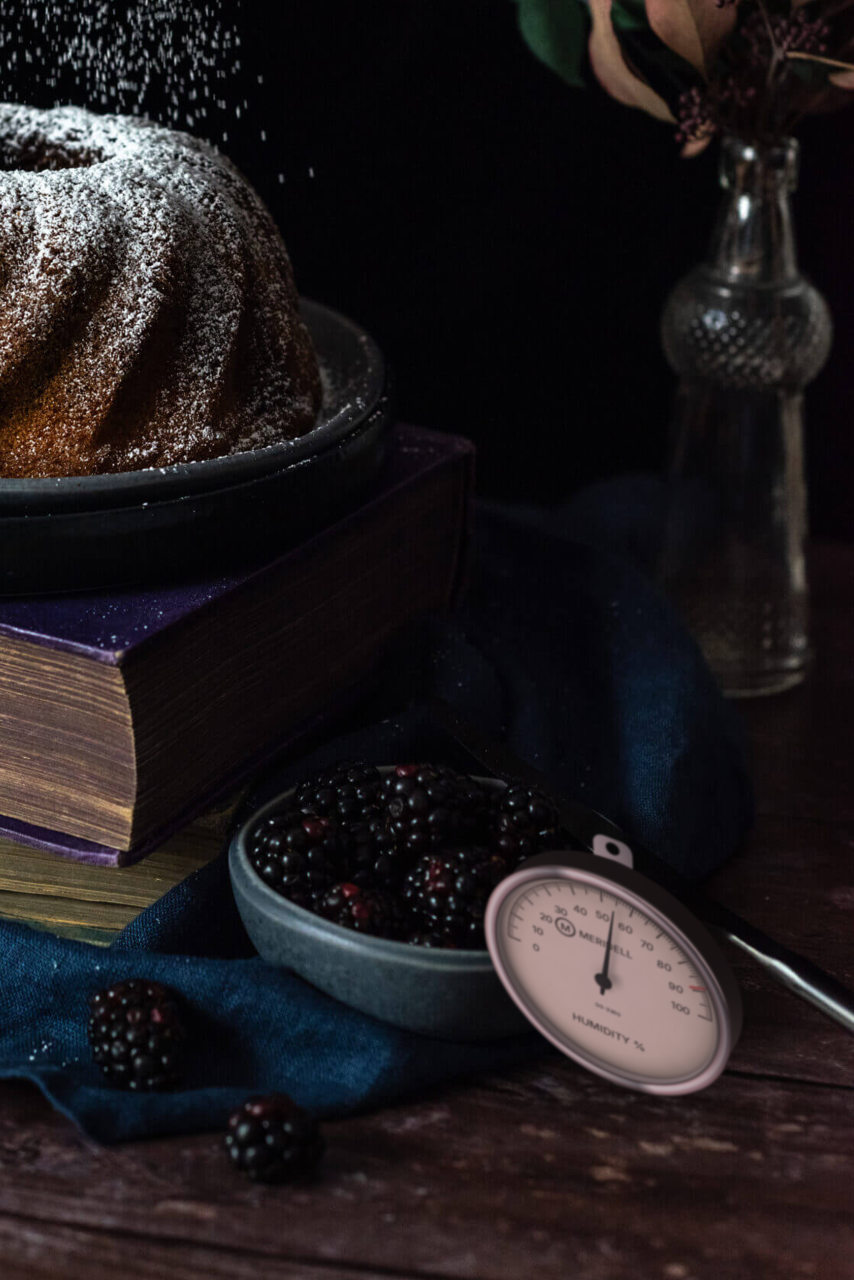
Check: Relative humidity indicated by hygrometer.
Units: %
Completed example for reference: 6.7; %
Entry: 55; %
